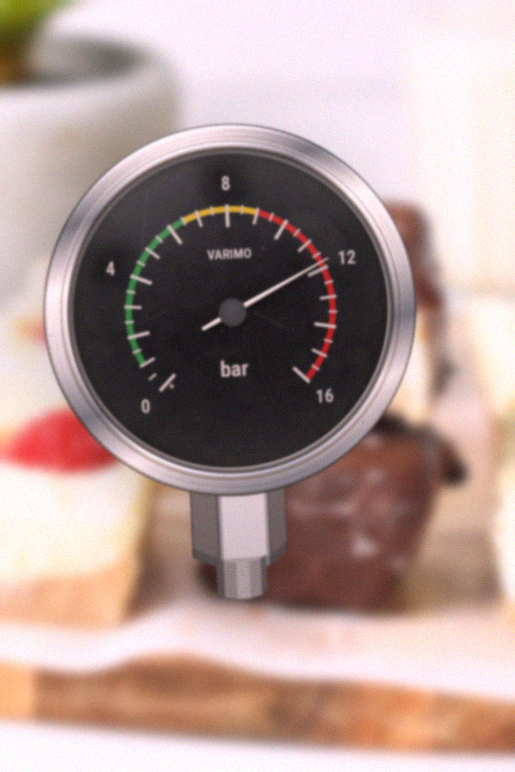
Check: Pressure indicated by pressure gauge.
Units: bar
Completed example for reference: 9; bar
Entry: 11.75; bar
